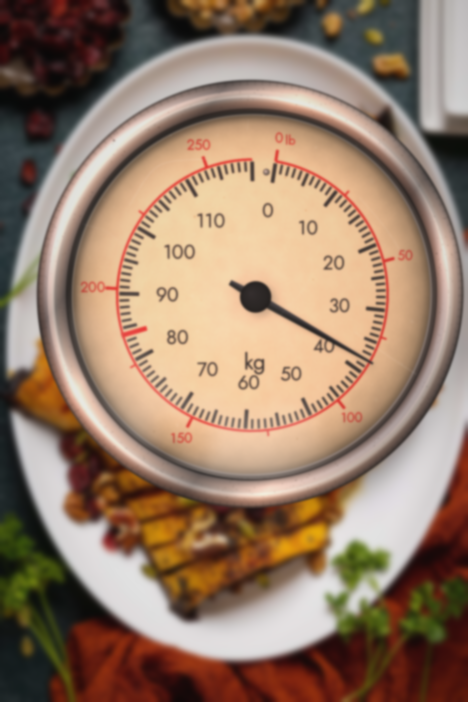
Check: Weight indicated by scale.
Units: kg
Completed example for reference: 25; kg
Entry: 38; kg
